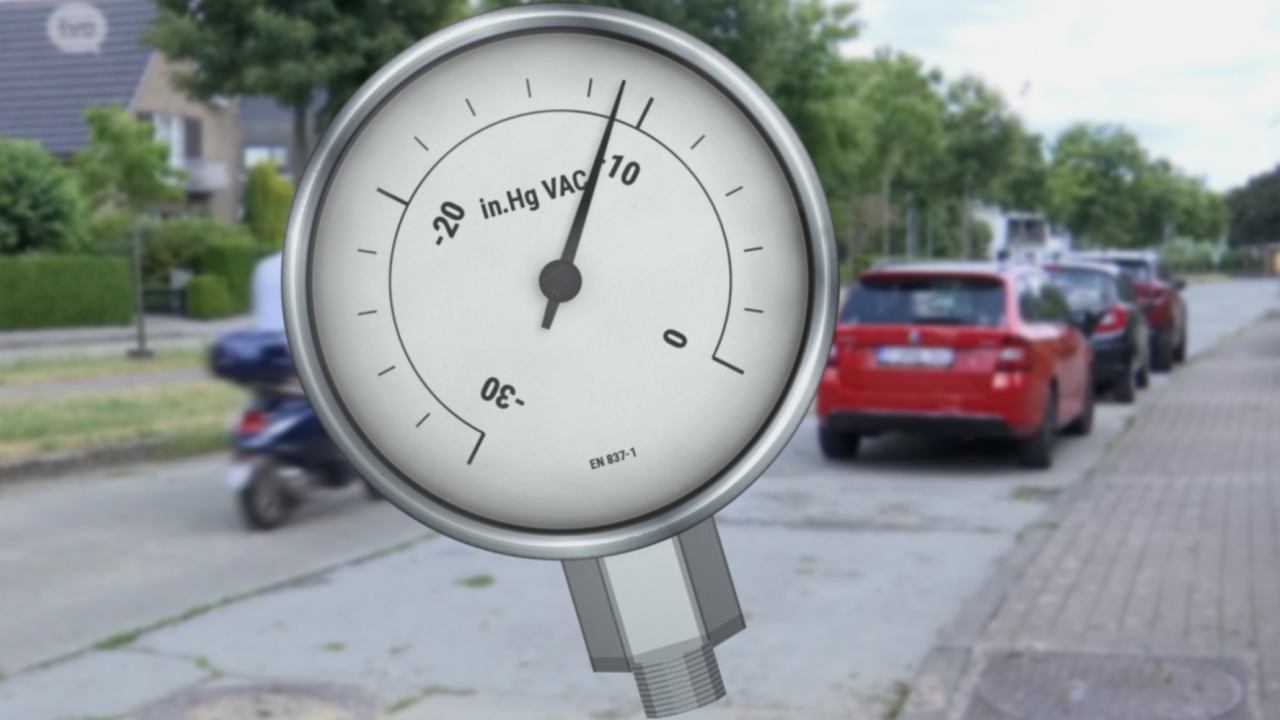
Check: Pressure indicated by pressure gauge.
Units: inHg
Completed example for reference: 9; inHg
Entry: -11; inHg
